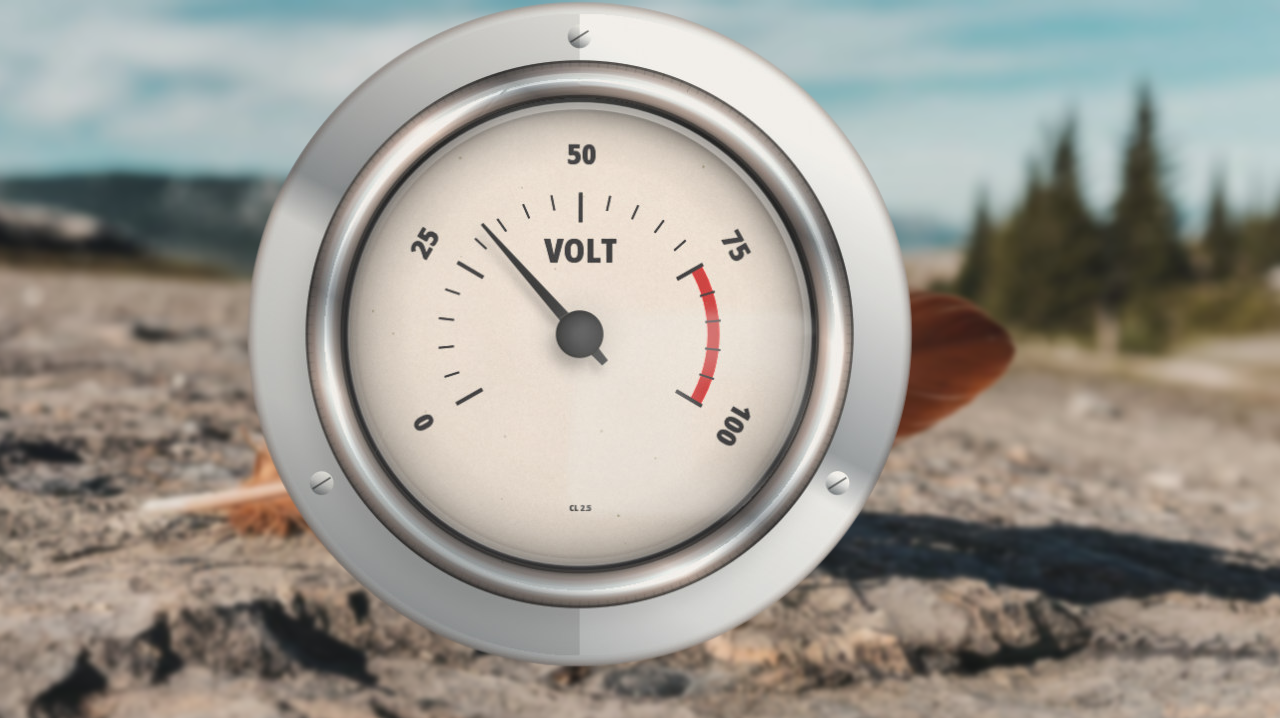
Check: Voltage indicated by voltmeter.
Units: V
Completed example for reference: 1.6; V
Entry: 32.5; V
